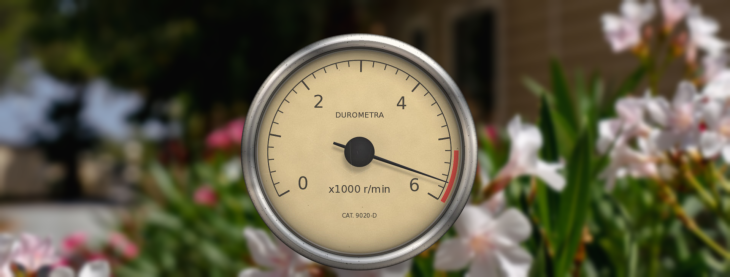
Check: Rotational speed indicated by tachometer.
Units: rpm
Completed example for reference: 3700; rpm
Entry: 5700; rpm
